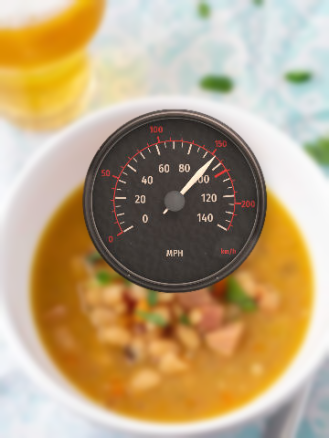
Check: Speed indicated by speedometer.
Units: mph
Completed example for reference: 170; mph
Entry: 95; mph
